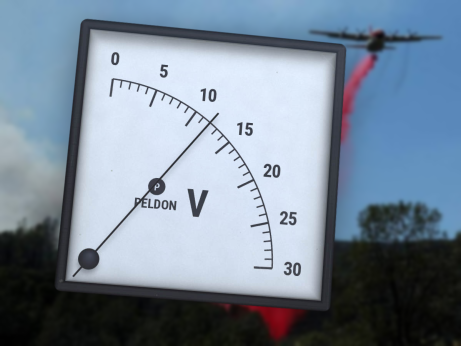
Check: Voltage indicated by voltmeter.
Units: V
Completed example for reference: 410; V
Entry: 12; V
